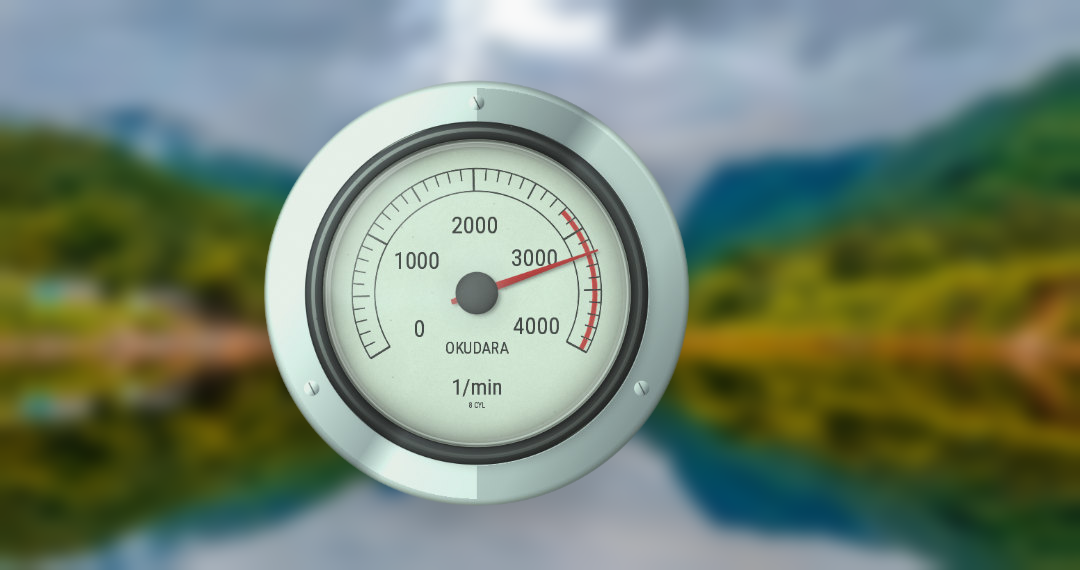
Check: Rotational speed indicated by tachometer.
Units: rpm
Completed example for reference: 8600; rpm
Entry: 3200; rpm
